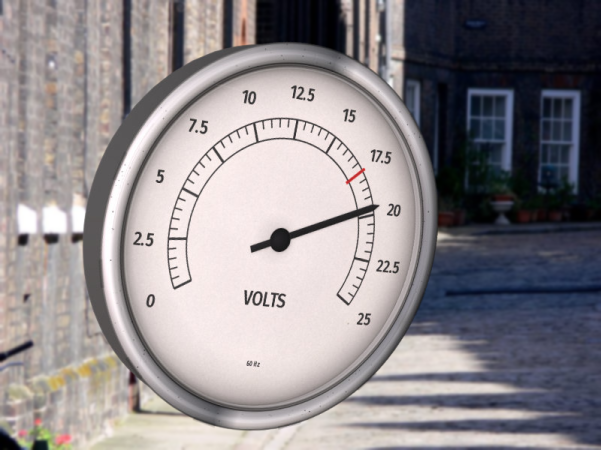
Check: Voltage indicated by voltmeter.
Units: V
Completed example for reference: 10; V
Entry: 19.5; V
